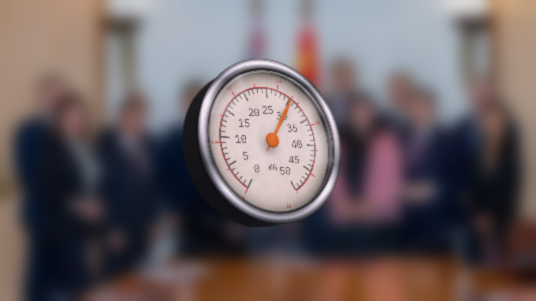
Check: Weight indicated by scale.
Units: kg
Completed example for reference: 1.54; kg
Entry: 30; kg
